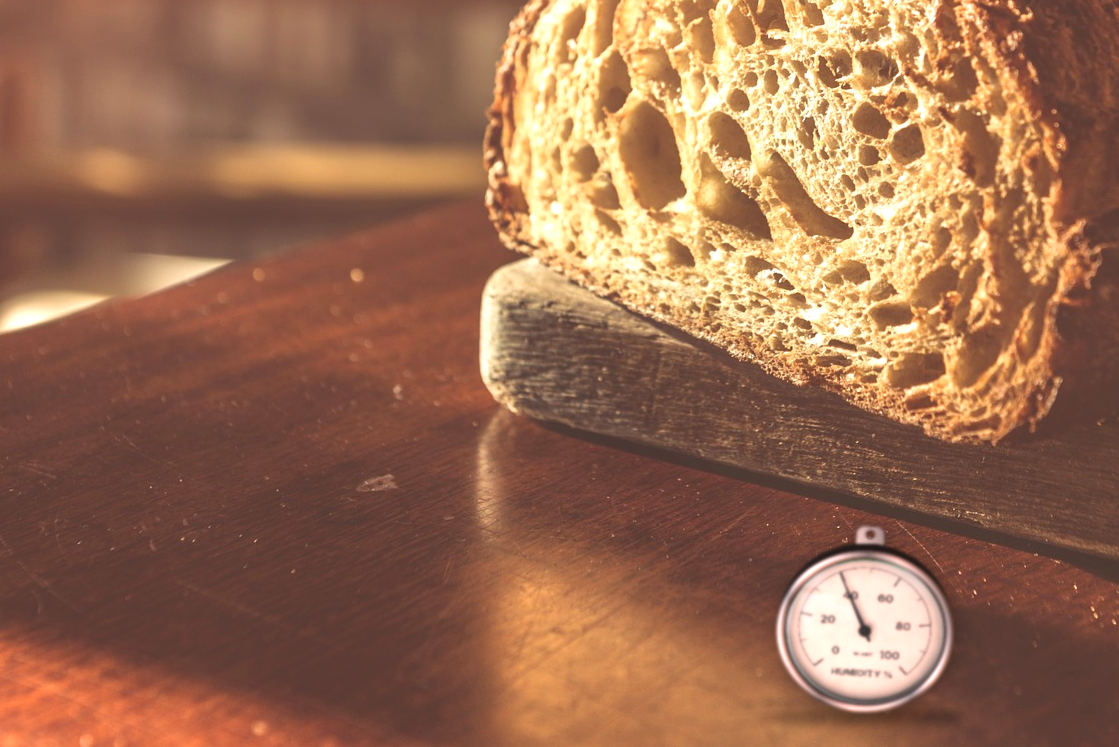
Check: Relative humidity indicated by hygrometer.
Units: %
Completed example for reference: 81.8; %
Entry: 40; %
